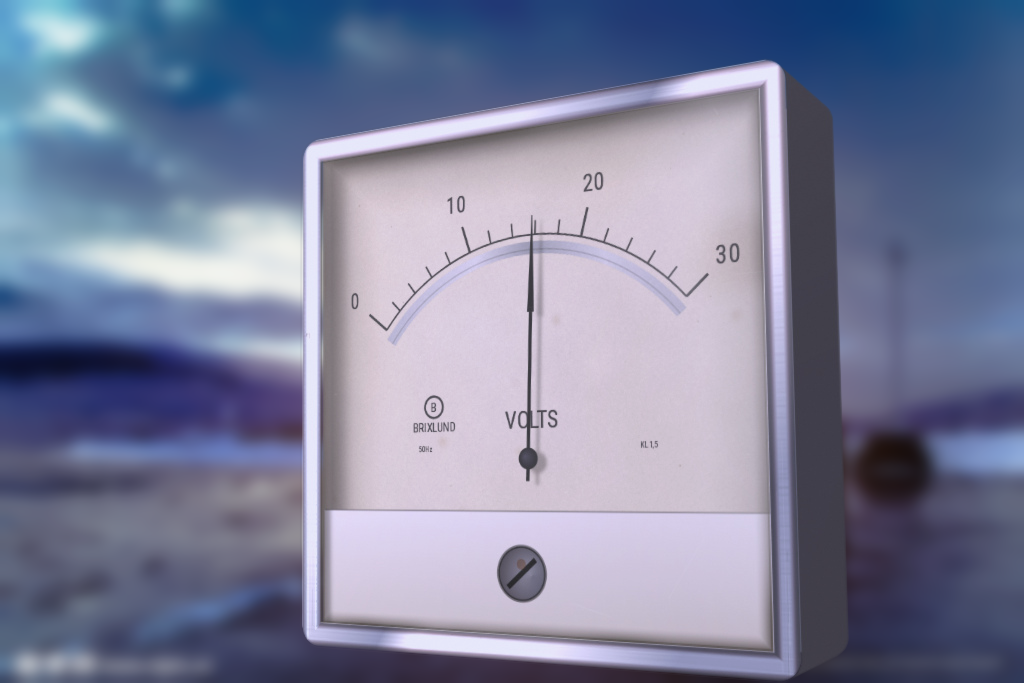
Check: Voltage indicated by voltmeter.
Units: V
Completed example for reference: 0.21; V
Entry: 16; V
